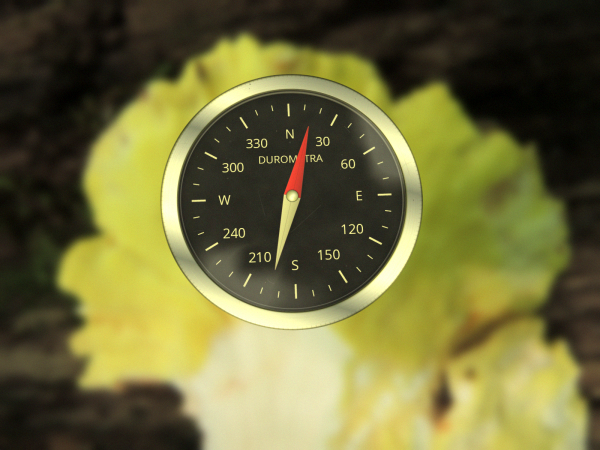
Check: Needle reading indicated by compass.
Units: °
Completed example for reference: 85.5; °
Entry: 15; °
